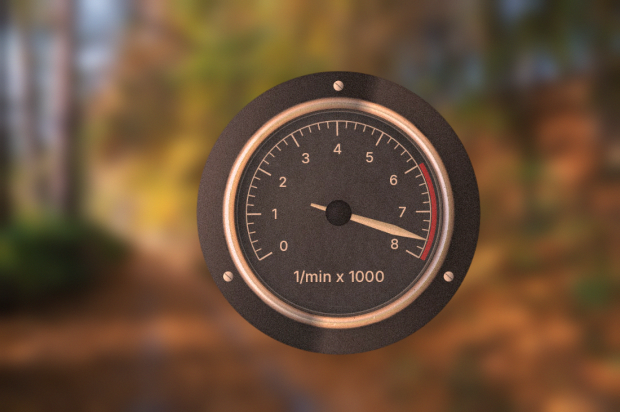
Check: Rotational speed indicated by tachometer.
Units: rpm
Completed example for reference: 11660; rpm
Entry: 7600; rpm
